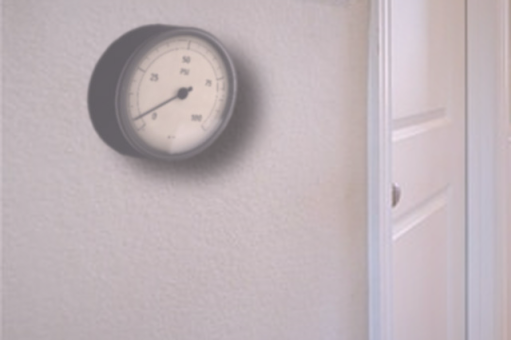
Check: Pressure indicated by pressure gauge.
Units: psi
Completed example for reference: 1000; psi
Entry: 5; psi
